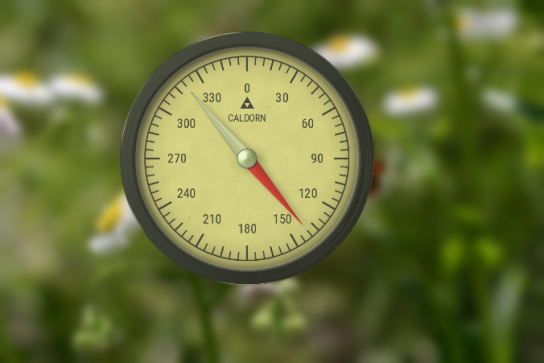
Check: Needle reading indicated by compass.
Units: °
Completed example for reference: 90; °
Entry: 140; °
